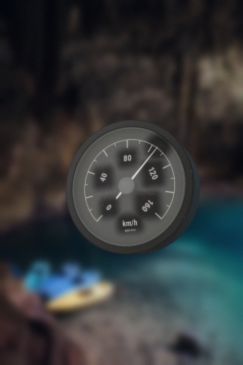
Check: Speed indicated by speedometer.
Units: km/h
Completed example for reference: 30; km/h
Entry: 105; km/h
